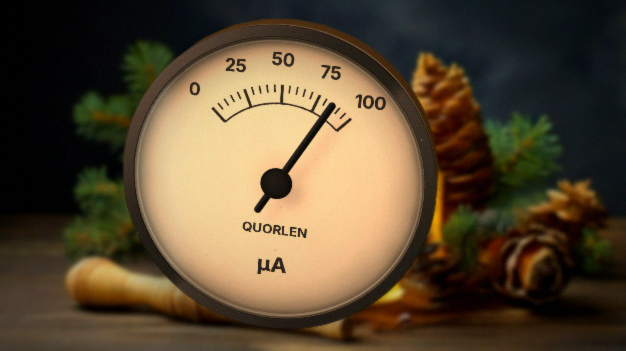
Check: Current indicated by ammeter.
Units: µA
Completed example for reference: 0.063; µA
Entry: 85; µA
